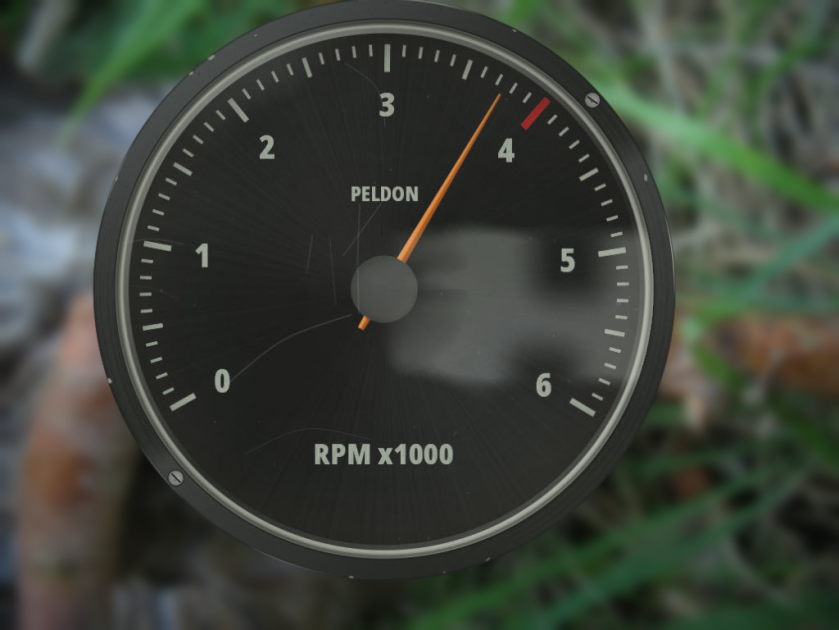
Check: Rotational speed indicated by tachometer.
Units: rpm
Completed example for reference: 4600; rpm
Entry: 3750; rpm
